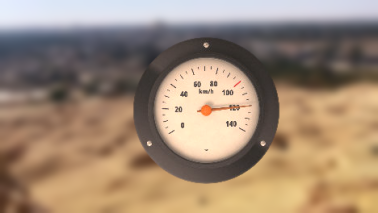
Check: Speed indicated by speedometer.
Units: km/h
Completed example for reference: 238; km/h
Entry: 120; km/h
